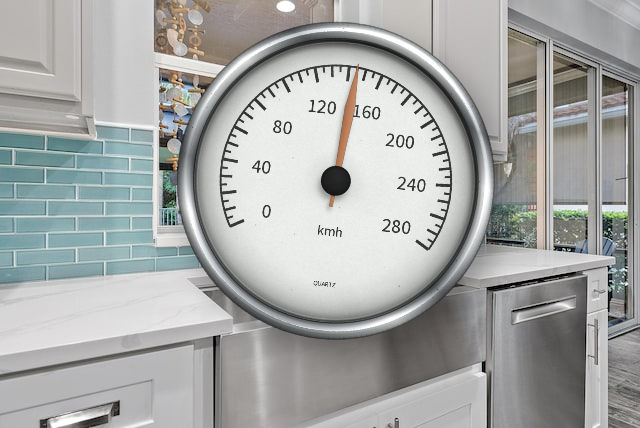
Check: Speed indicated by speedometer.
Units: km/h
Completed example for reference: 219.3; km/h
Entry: 145; km/h
